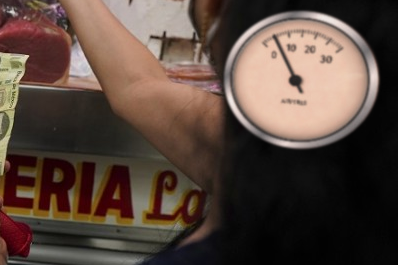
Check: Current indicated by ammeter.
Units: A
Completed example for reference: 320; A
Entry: 5; A
